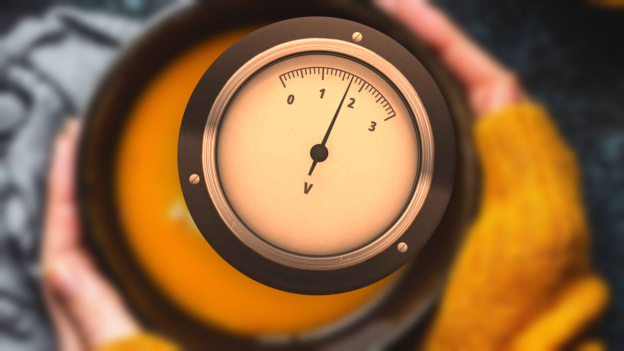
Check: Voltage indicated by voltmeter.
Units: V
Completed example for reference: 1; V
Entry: 1.7; V
